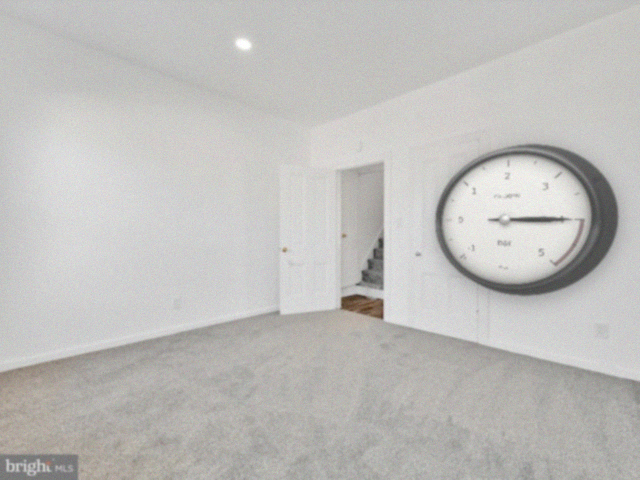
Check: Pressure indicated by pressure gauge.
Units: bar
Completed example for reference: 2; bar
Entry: 4; bar
